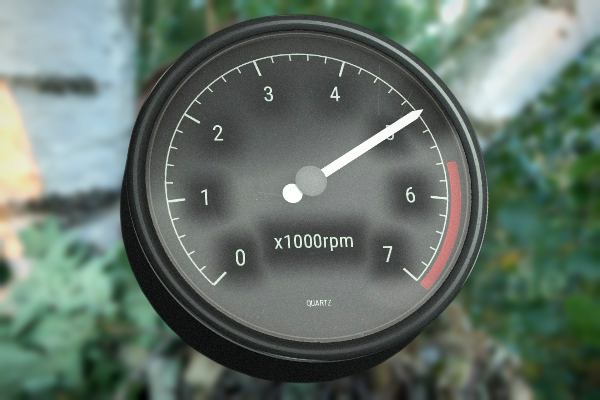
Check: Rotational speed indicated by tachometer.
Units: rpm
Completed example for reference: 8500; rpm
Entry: 5000; rpm
